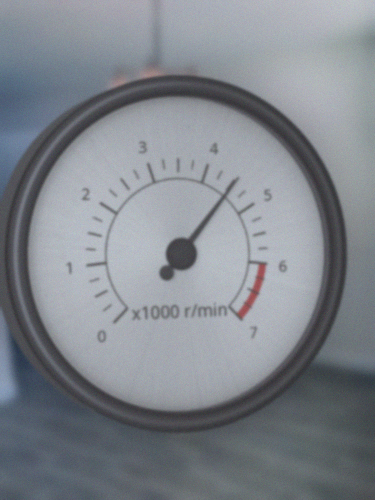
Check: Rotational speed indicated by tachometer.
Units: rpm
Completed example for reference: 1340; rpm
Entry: 4500; rpm
